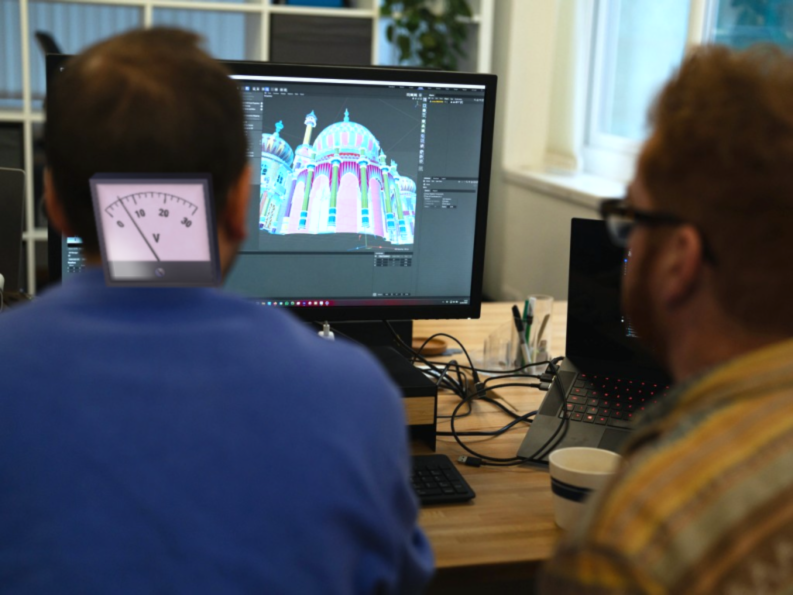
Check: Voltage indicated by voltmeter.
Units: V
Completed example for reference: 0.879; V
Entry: 6; V
